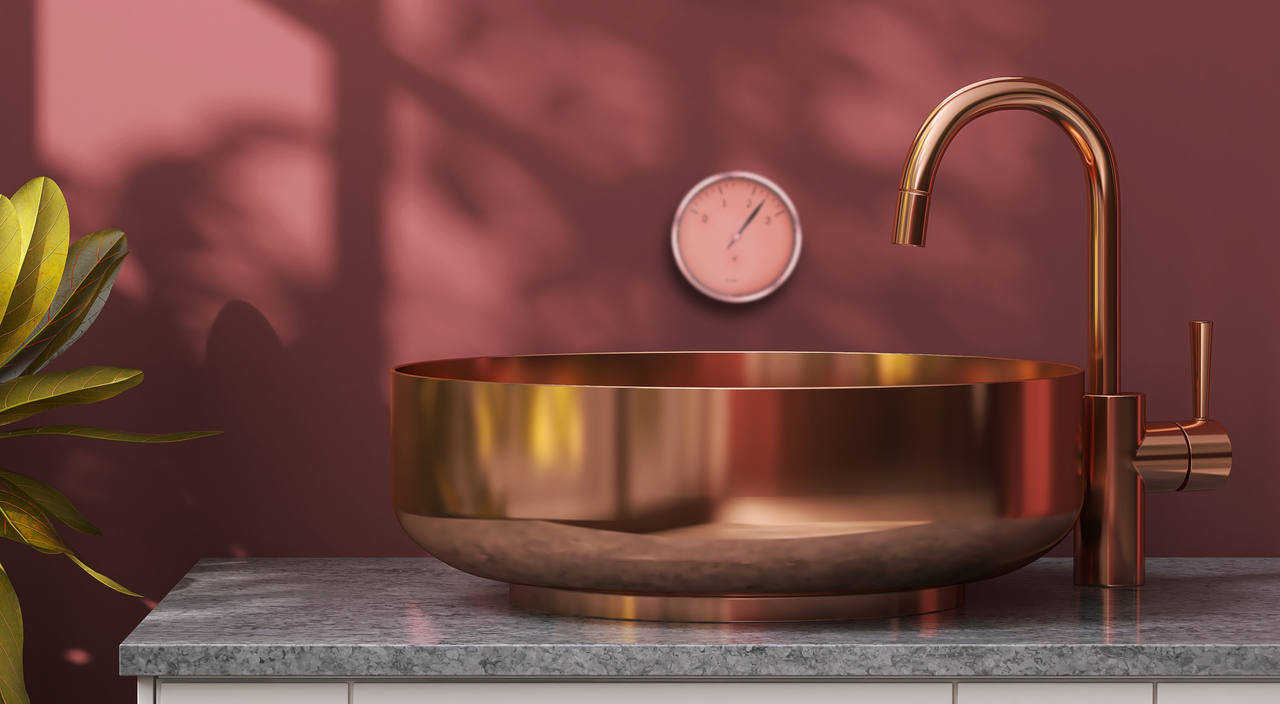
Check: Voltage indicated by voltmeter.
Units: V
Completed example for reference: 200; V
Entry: 2.4; V
